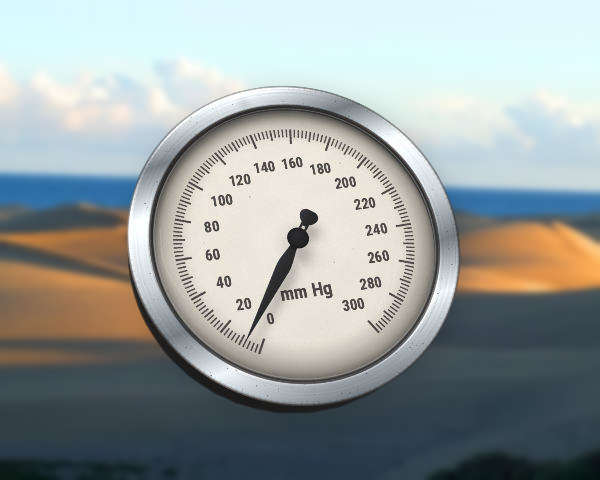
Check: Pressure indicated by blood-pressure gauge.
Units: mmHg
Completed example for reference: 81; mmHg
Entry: 8; mmHg
